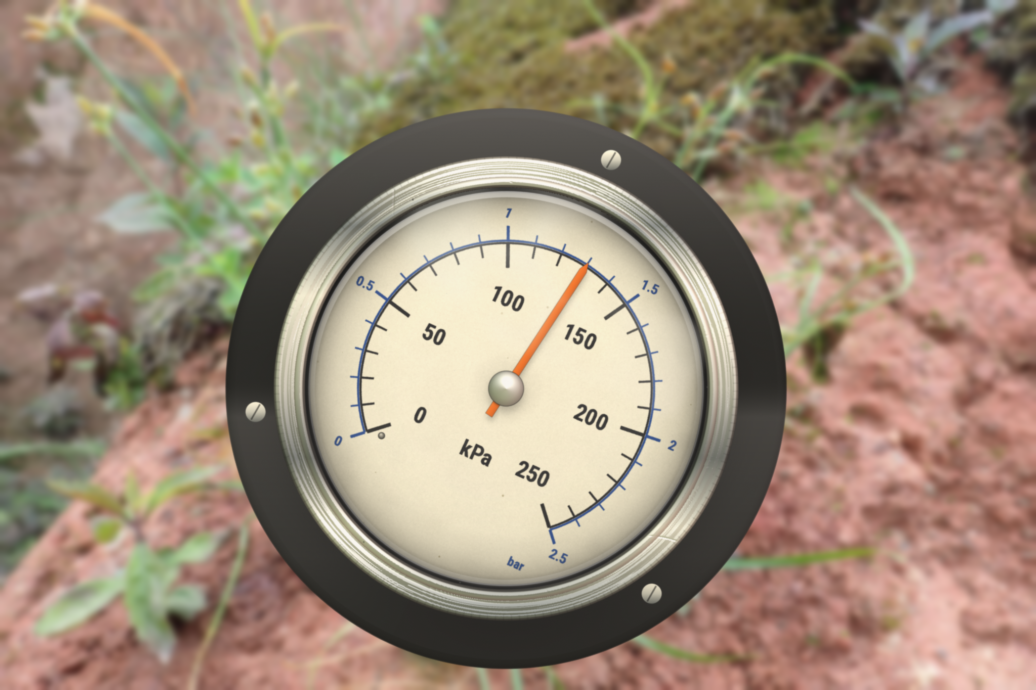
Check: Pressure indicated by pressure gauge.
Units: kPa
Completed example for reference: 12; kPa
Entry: 130; kPa
